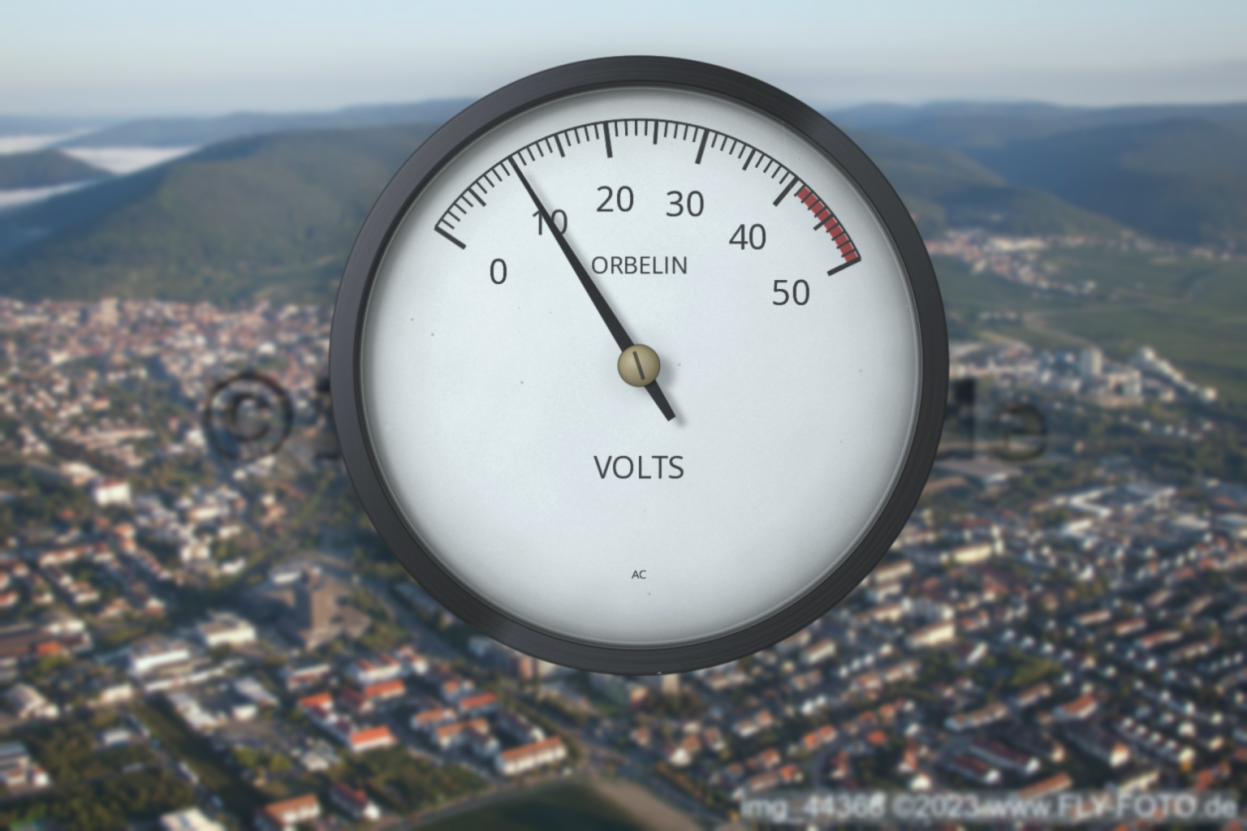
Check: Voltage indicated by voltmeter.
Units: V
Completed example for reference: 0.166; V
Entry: 10; V
